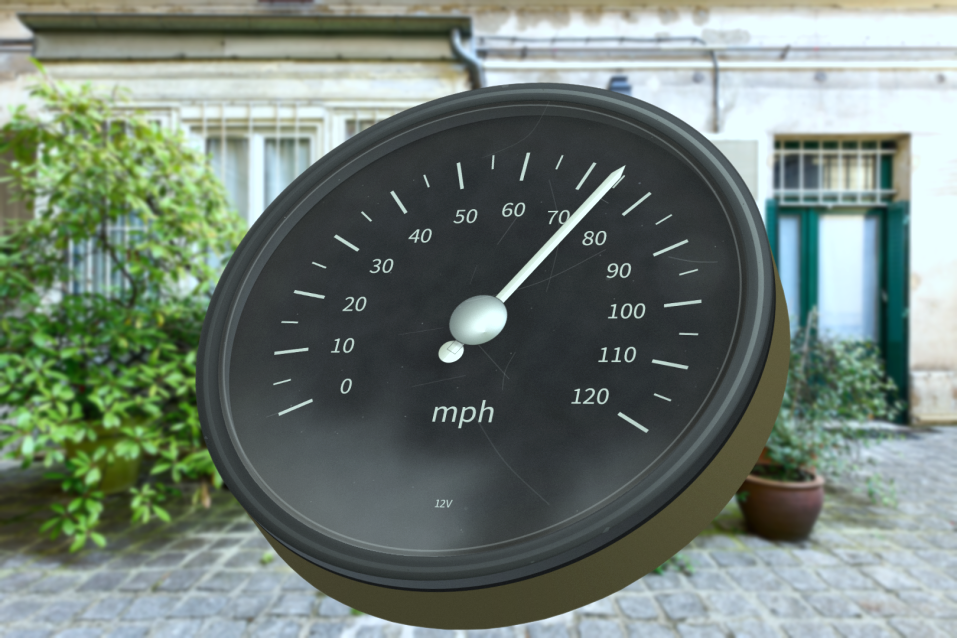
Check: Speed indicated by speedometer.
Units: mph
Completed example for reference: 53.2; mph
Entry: 75; mph
